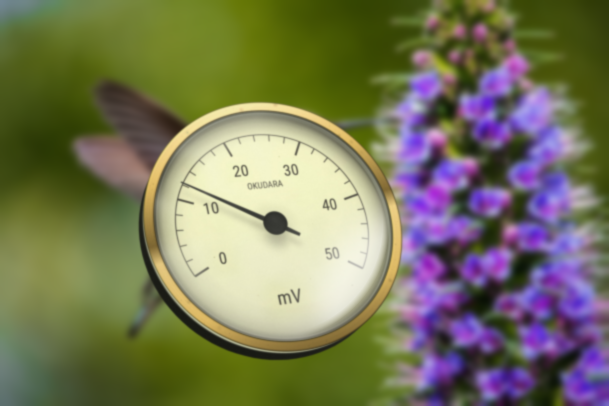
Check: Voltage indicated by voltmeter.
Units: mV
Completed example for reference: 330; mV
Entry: 12; mV
